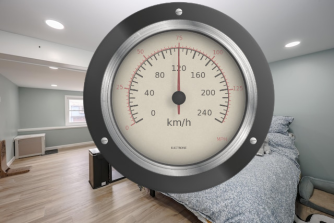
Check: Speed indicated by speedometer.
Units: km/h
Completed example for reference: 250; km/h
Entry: 120; km/h
